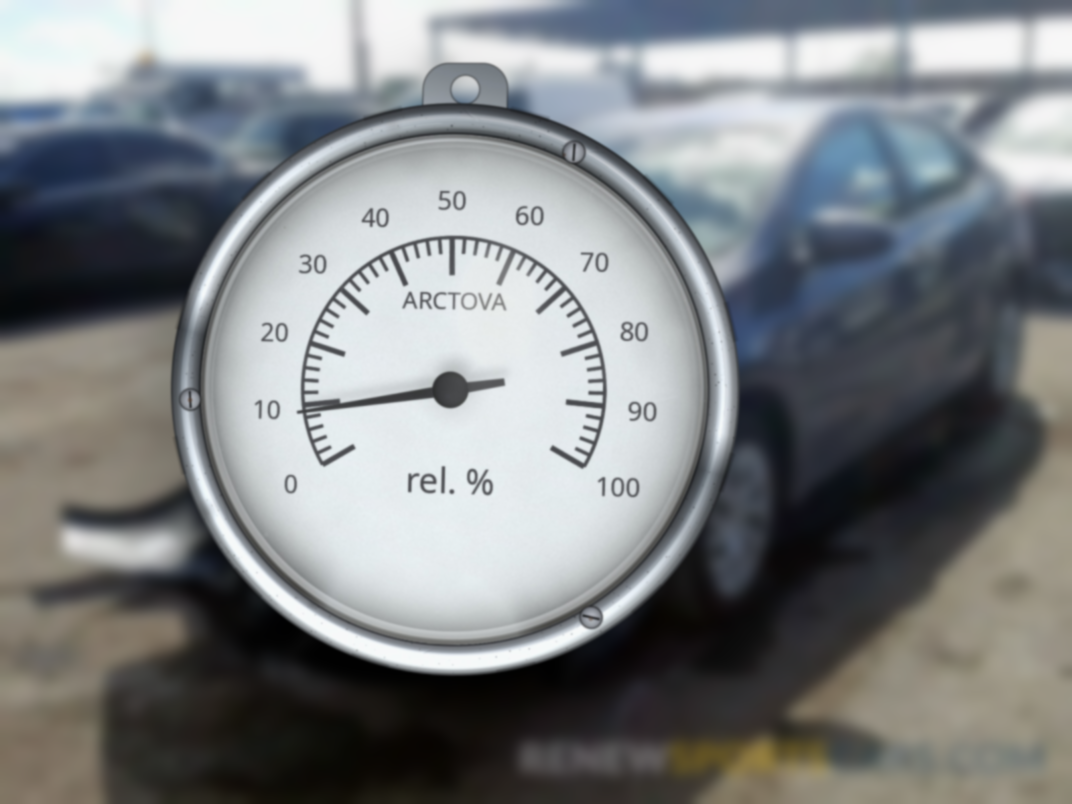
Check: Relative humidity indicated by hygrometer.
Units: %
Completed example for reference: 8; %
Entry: 9; %
